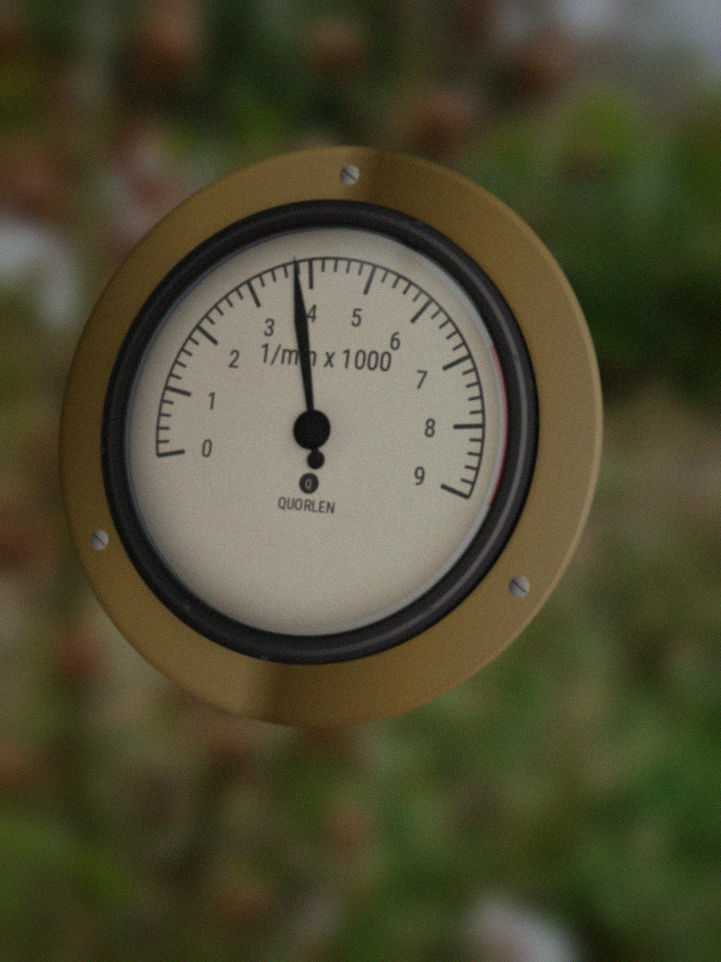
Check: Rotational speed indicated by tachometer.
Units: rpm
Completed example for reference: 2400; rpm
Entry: 3800; rpm
